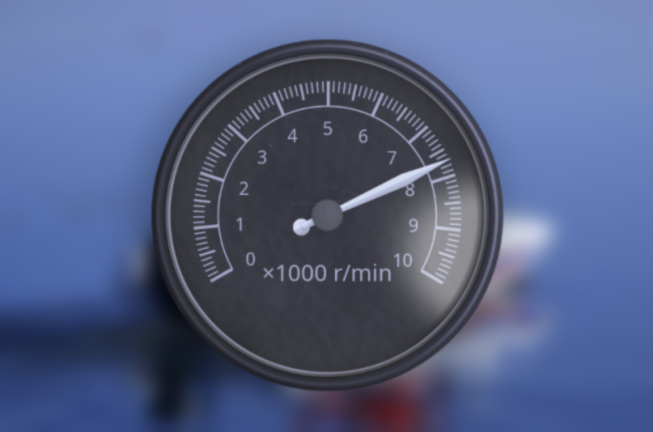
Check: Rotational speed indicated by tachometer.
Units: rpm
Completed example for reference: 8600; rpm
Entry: 7700; rpm
